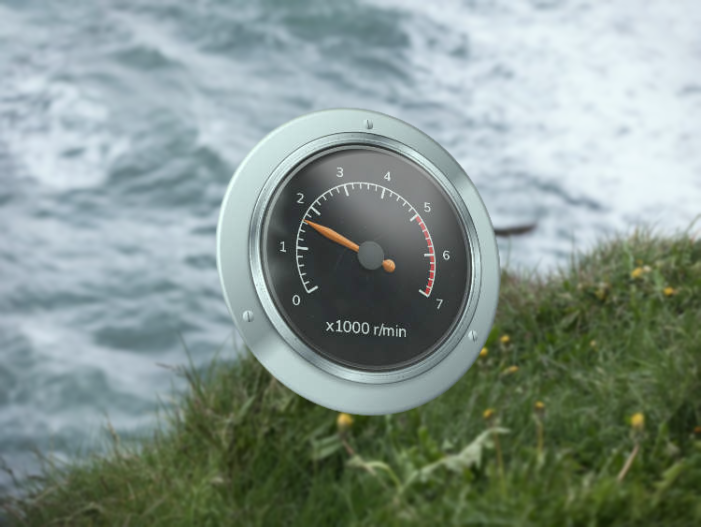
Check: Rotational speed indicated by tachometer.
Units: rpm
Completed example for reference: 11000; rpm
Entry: 1600; rpm
